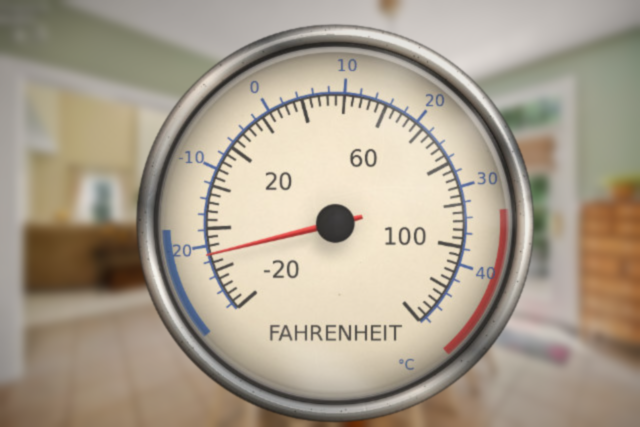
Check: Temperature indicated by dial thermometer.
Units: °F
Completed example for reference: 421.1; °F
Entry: -6; °F
